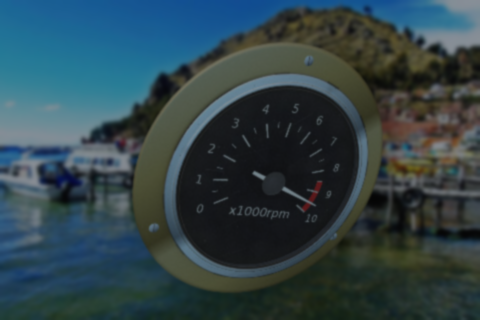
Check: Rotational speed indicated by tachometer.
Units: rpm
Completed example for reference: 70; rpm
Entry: 9500; rpm
